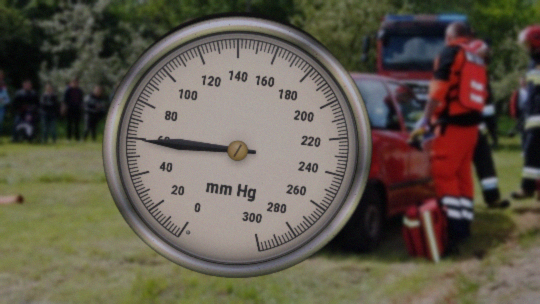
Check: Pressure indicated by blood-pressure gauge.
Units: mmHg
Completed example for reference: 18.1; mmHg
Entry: 60; mmHg
